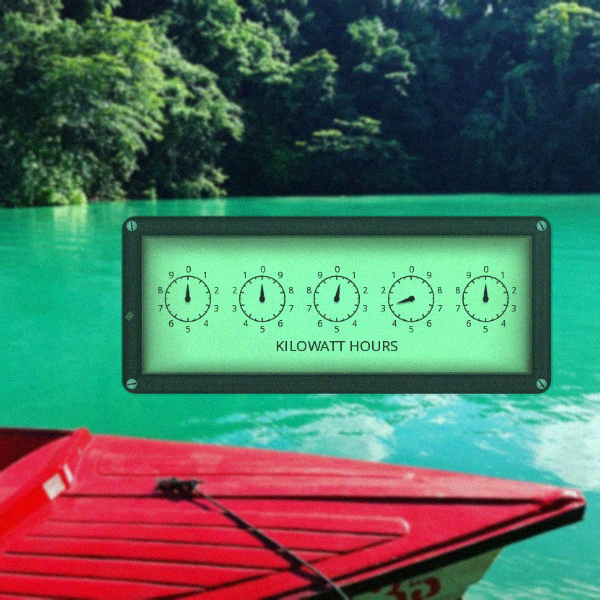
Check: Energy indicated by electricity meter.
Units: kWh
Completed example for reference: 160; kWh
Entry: 30; kWh
